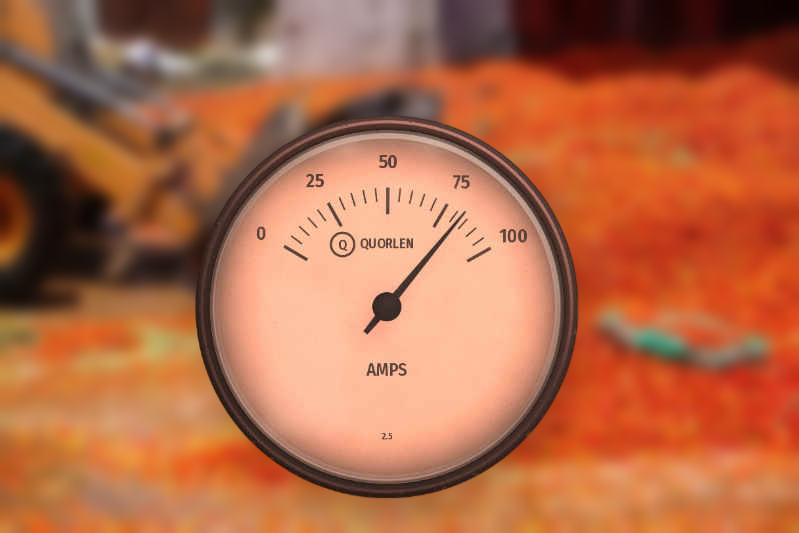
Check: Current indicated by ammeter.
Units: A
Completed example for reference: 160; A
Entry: 82.5; A
